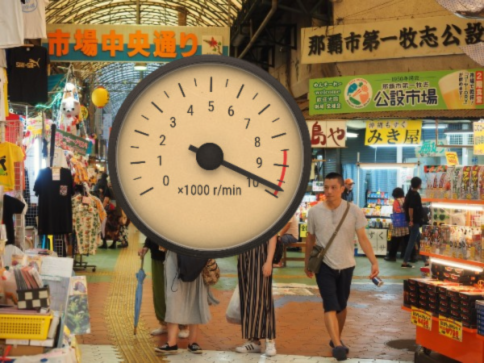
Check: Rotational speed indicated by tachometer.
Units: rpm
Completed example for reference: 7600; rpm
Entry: 9750; rpm
